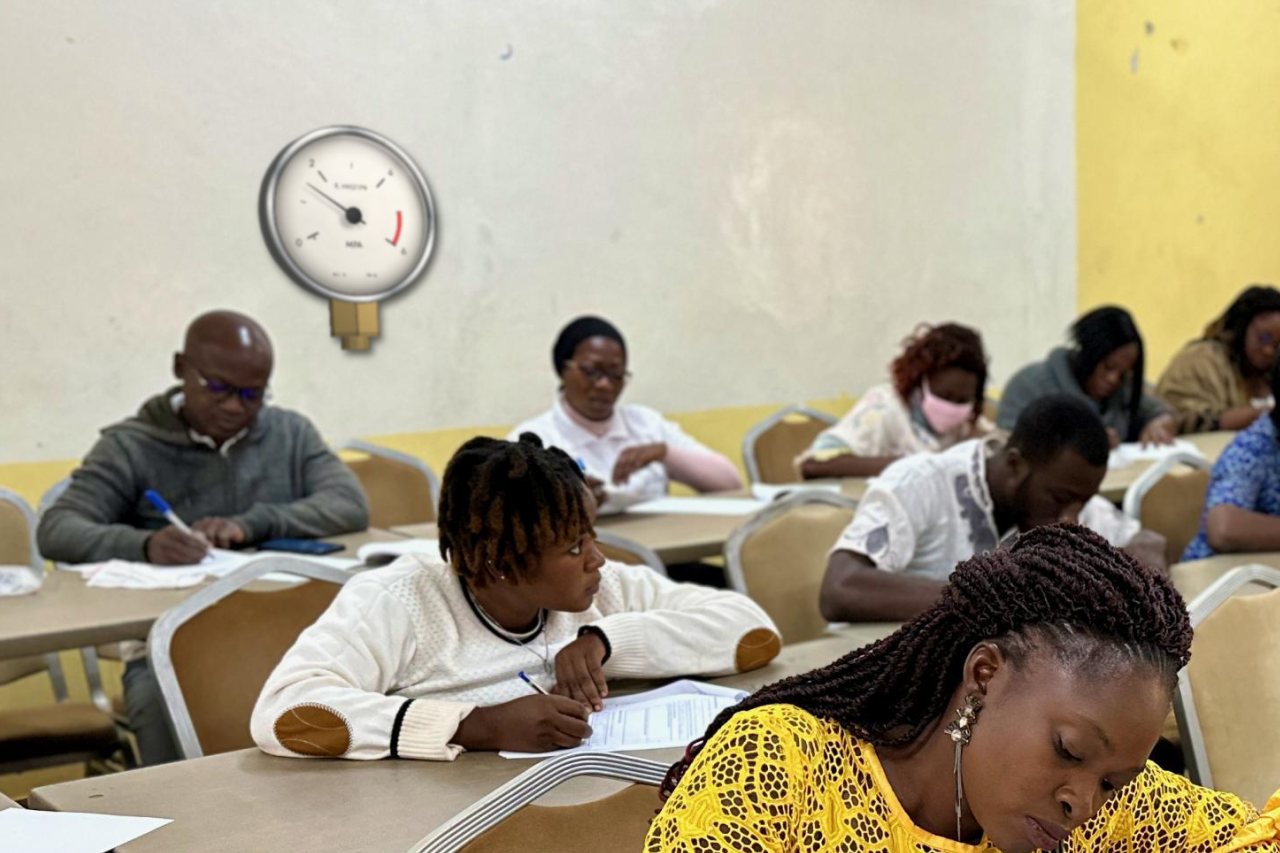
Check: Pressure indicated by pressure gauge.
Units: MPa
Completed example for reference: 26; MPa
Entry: 1.5; MPa
